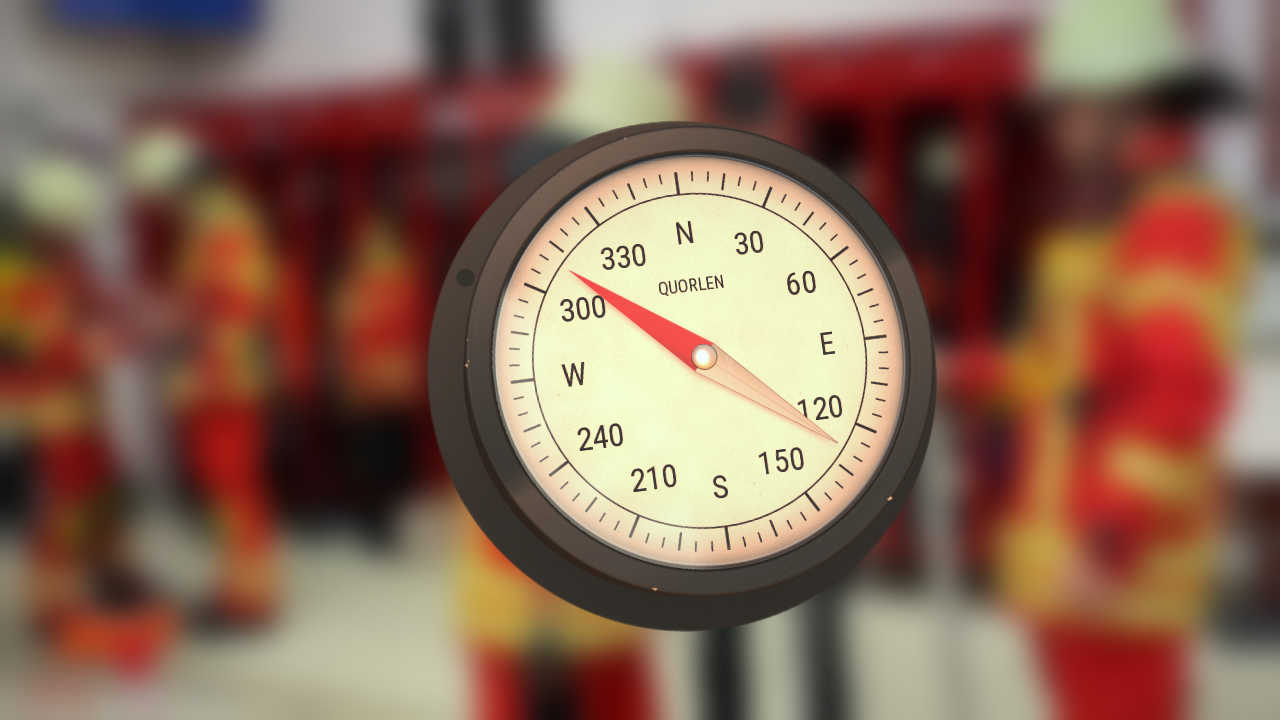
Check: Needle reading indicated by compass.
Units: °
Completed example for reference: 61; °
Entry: 310; °
